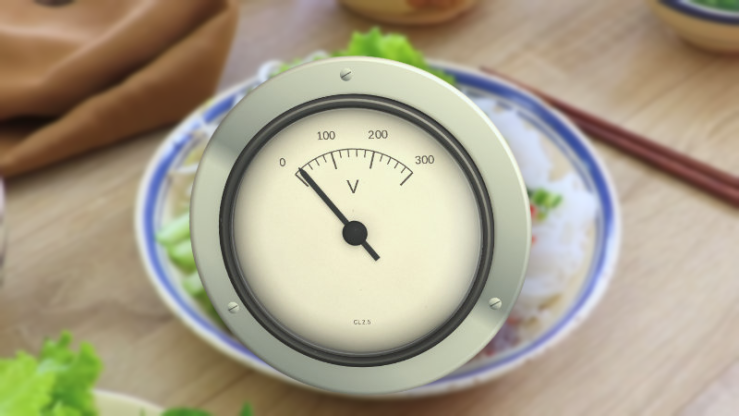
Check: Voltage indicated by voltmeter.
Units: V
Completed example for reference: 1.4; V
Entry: 20; V
